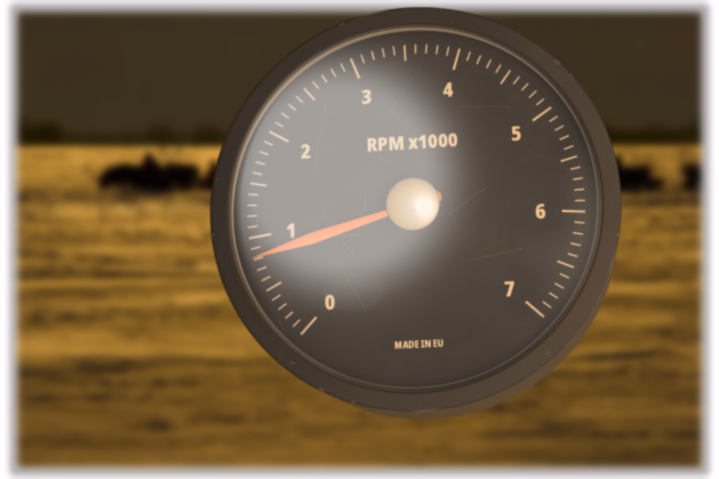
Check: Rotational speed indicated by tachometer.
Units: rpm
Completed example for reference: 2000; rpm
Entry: 800; rpm
